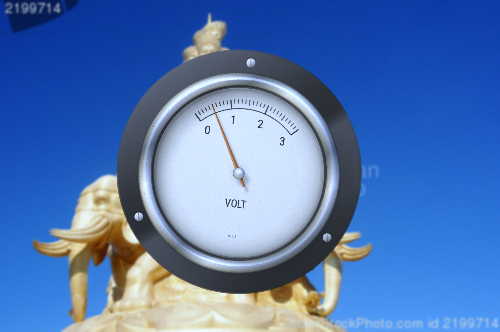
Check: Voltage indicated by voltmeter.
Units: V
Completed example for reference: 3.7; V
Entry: 0.5; V
